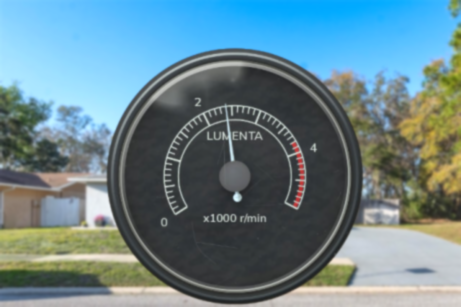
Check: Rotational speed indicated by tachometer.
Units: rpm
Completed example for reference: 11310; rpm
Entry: 2400; rpm
